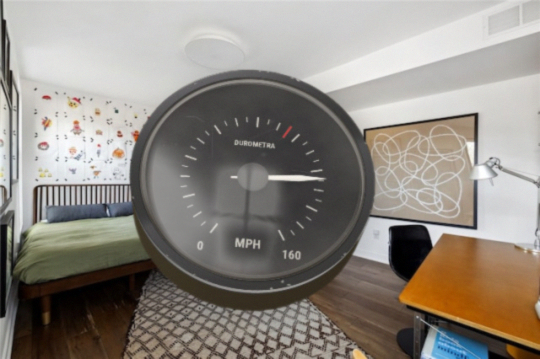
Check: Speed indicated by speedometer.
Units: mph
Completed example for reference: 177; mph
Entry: 125; mph
